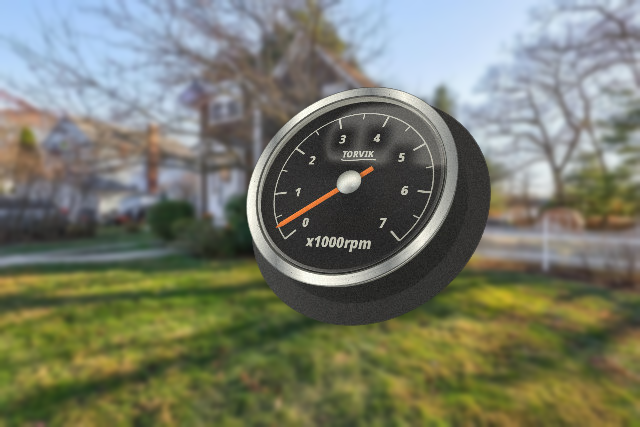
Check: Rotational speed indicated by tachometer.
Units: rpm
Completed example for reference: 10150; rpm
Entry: 250; rpm
